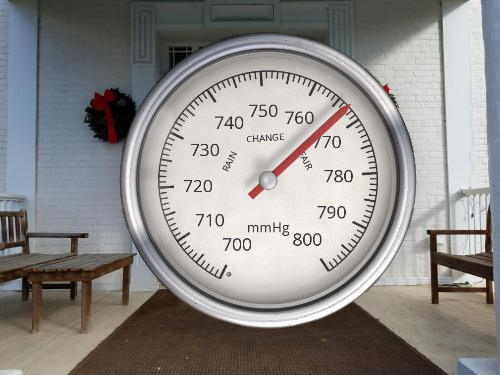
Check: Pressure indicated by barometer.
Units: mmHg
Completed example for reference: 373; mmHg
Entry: 767; mmHg
